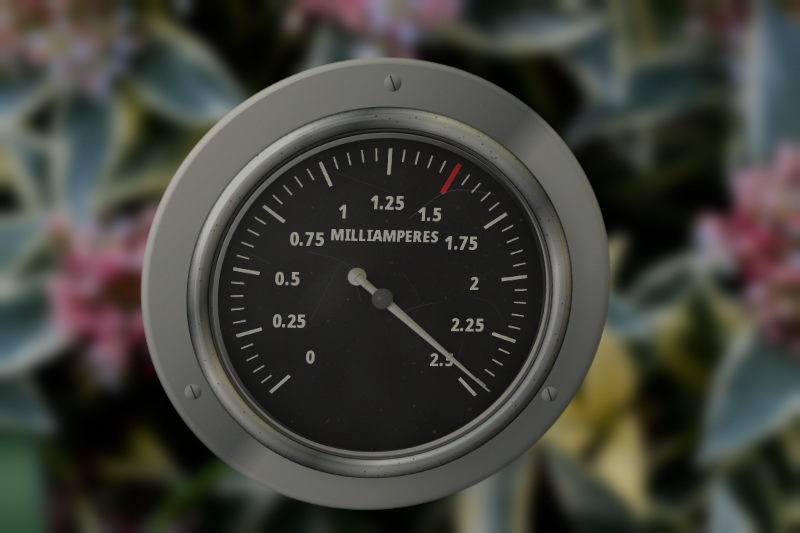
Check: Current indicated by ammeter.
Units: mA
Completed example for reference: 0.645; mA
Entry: 2.45; mA
